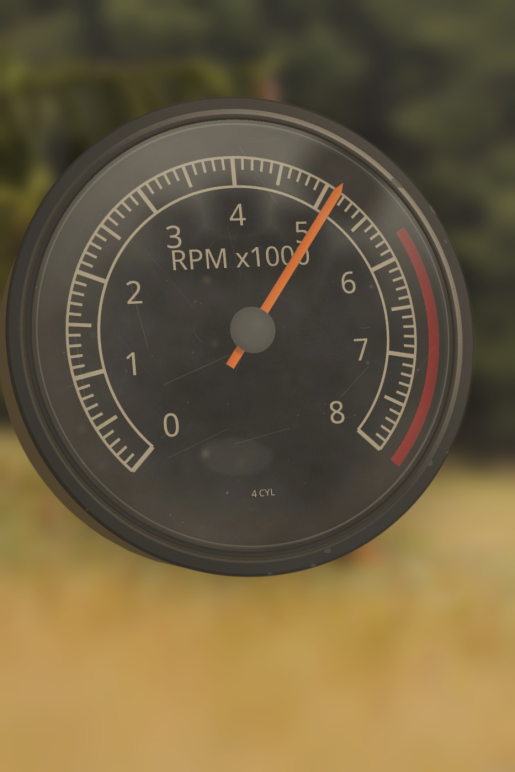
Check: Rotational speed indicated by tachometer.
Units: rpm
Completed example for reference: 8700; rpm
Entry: 5100; rpm
